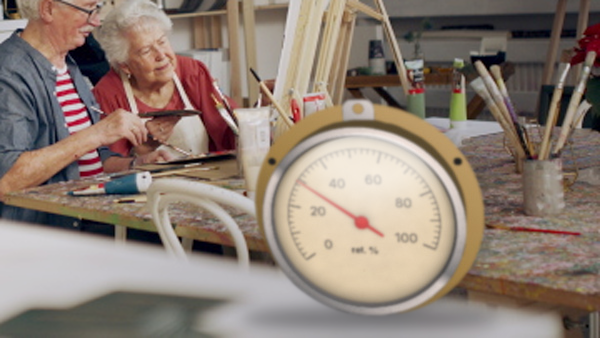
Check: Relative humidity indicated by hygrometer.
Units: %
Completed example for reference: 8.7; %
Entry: 30; %
